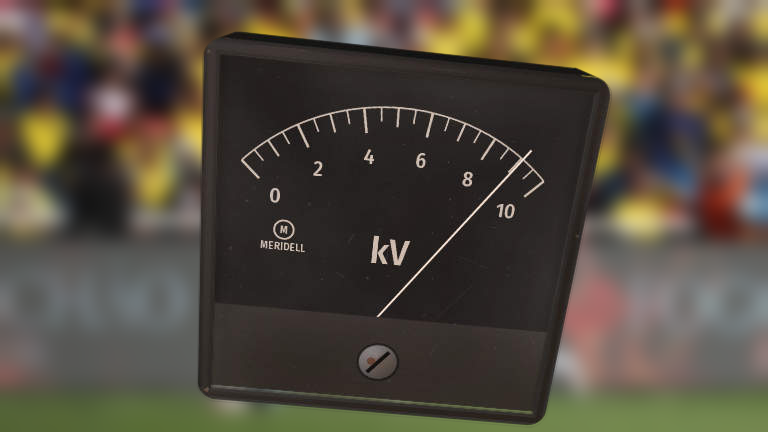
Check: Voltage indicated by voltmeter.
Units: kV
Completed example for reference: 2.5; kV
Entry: 9; kV
